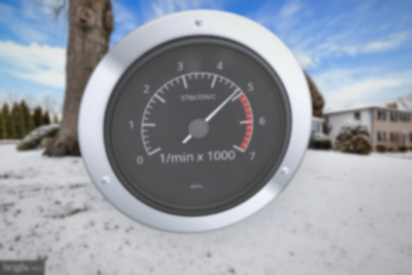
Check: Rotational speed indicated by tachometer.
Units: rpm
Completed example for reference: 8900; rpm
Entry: 4800; rpm
